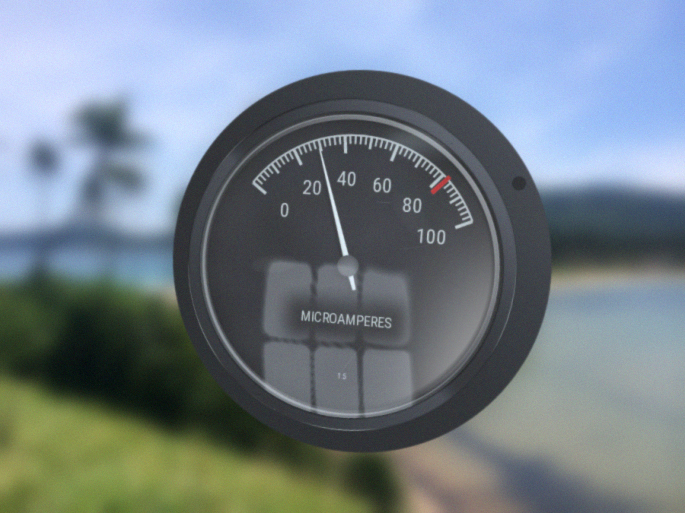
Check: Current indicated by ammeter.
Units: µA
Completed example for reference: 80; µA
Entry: 30; µA
